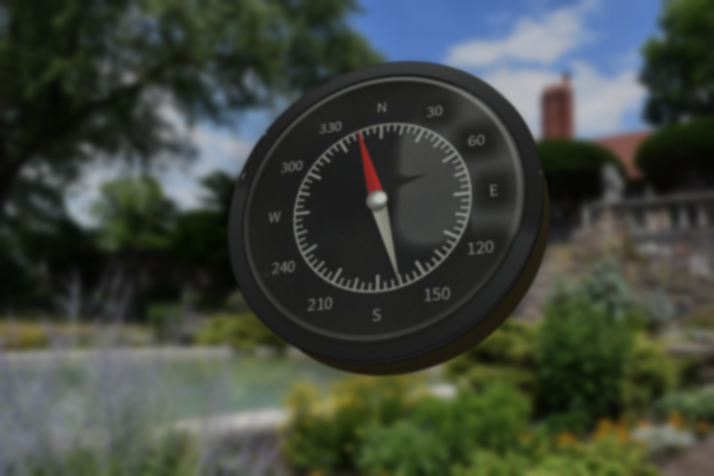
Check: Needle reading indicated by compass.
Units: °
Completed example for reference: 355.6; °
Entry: 345; °
